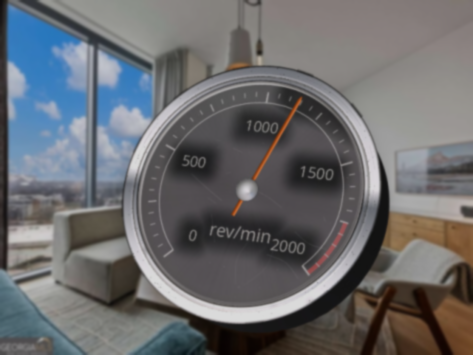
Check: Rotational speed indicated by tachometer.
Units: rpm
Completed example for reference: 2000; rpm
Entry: 1150; rpm
